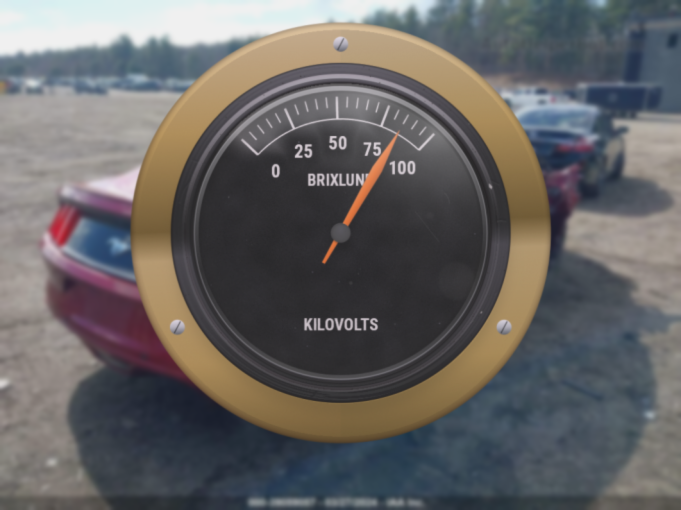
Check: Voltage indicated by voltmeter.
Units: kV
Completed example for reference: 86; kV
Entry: 85; kV
